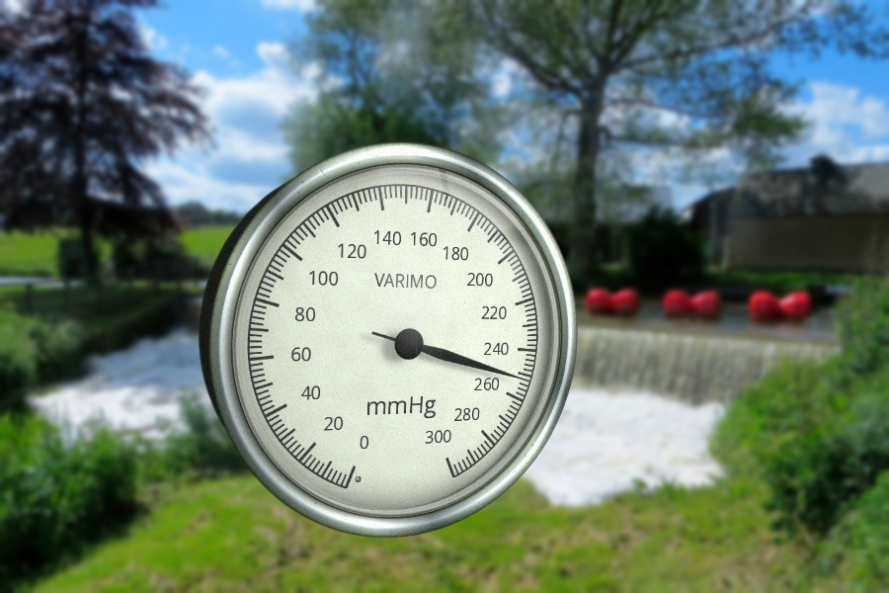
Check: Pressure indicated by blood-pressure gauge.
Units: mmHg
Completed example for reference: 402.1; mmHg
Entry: 252; mmHg
